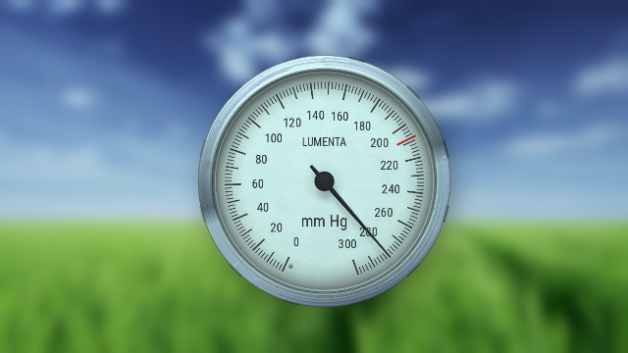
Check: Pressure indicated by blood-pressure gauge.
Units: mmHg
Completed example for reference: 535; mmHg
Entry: 280; mmHg
